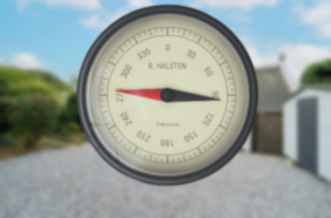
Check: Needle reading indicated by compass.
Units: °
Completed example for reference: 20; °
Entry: 275; °
